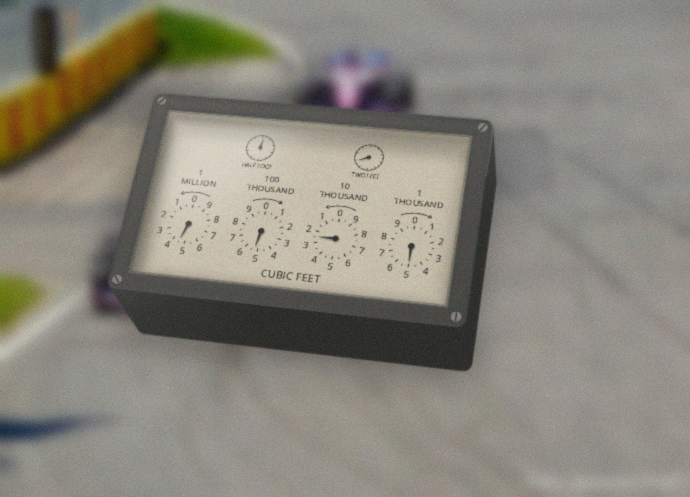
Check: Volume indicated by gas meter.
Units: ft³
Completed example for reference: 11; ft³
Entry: 452500; ft³
